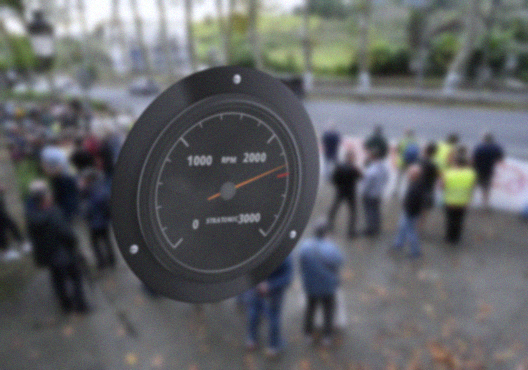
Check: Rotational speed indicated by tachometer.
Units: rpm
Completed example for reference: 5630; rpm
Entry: 2300; rpm
